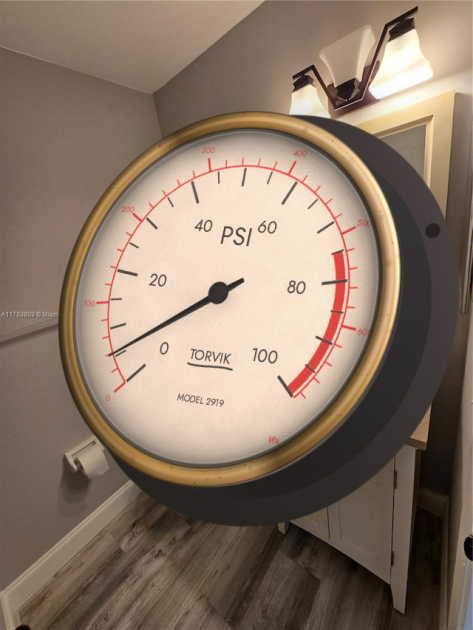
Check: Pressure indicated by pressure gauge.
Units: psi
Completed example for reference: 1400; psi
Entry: 5; psi
